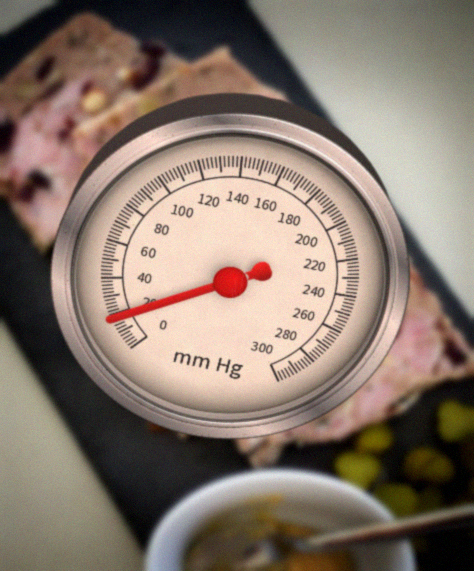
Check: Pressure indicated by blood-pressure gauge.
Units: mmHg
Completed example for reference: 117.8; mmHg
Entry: 20; mmHg
